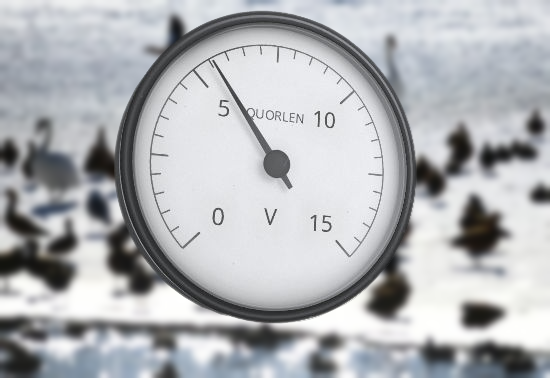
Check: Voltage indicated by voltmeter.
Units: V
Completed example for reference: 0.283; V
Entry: 5.5; V
